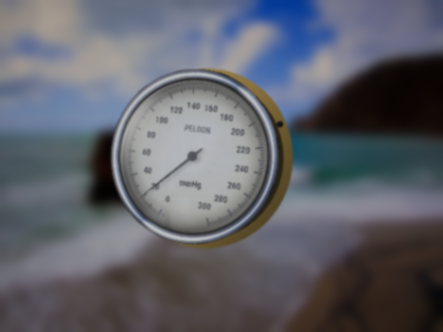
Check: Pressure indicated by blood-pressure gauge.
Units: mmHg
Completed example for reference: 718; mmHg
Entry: 20; mmHg
